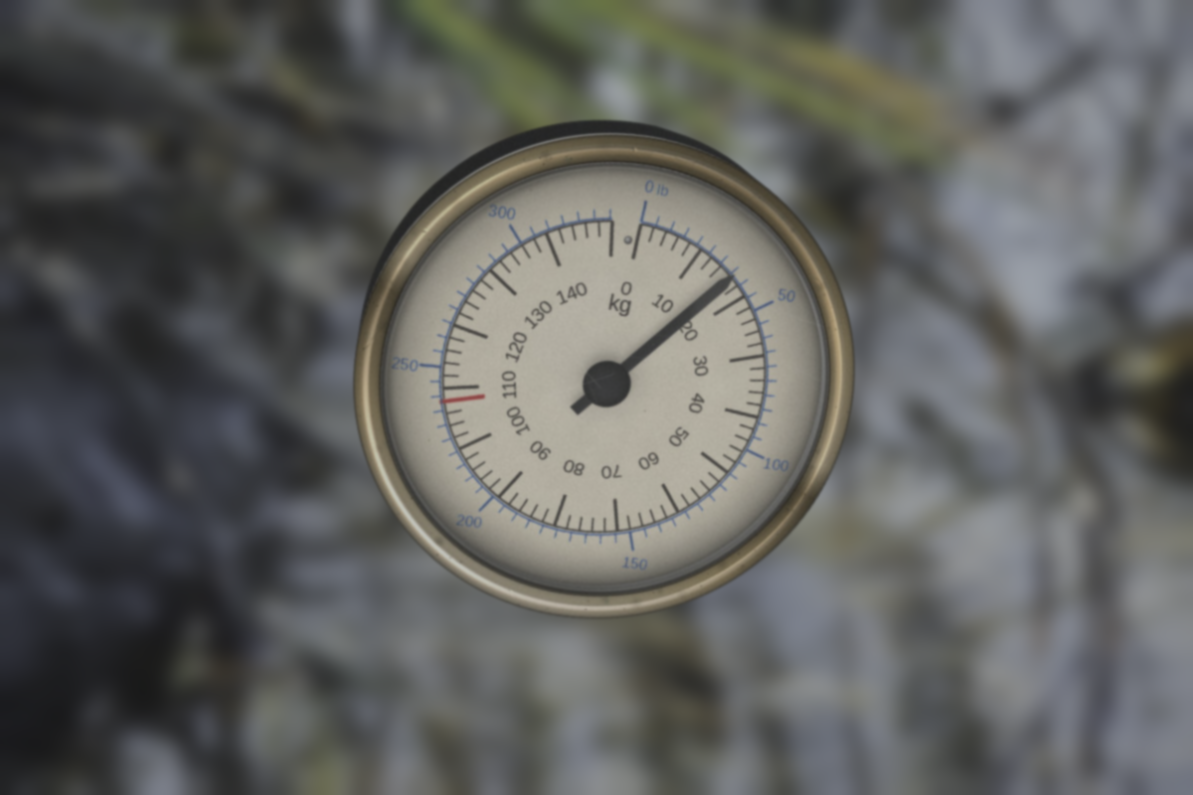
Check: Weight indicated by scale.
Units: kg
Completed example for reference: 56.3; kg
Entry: 16; kg
